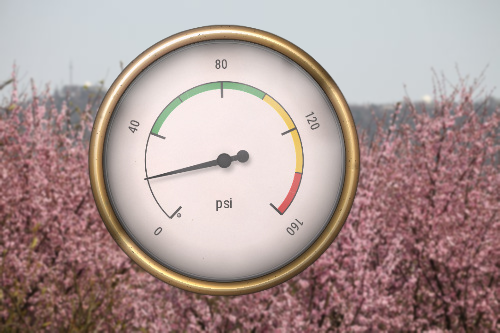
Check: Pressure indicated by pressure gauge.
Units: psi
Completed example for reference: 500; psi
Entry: 20; psi
